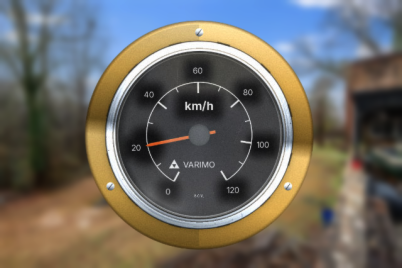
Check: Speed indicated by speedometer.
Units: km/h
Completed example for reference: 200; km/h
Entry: 20; km/h
